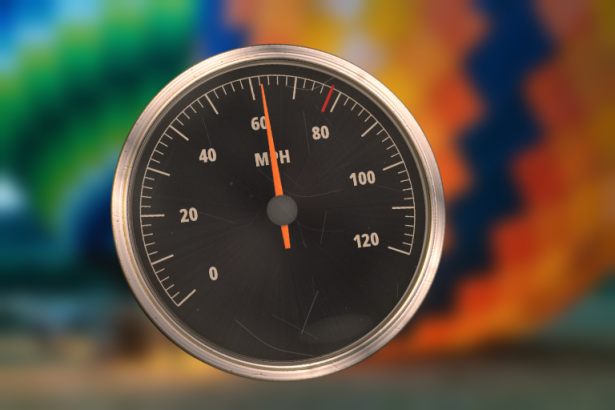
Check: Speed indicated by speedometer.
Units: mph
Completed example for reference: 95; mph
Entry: 62; mph
